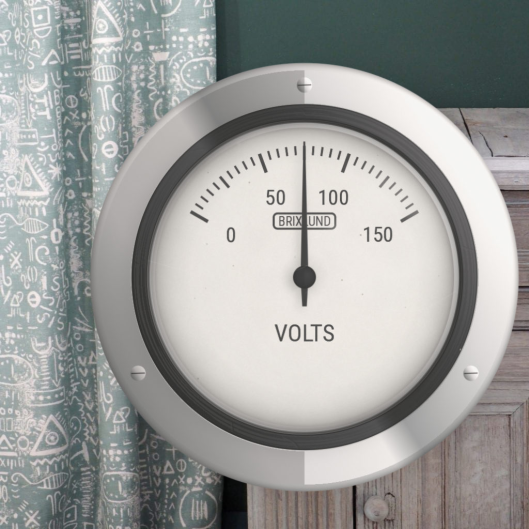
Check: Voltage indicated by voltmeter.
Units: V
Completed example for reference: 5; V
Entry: 75; V
